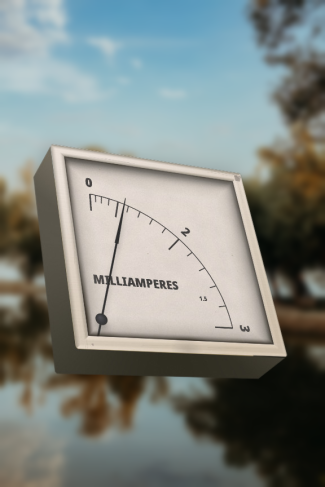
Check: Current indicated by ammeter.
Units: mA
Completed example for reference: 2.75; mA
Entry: 1.1; mA
